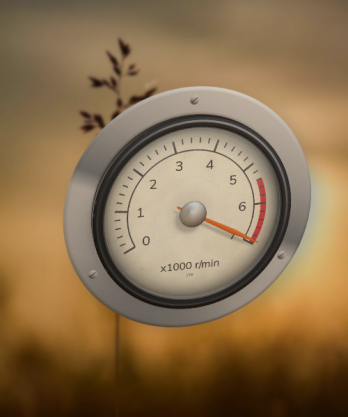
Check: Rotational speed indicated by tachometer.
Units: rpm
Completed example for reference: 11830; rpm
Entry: 6900; rpm
